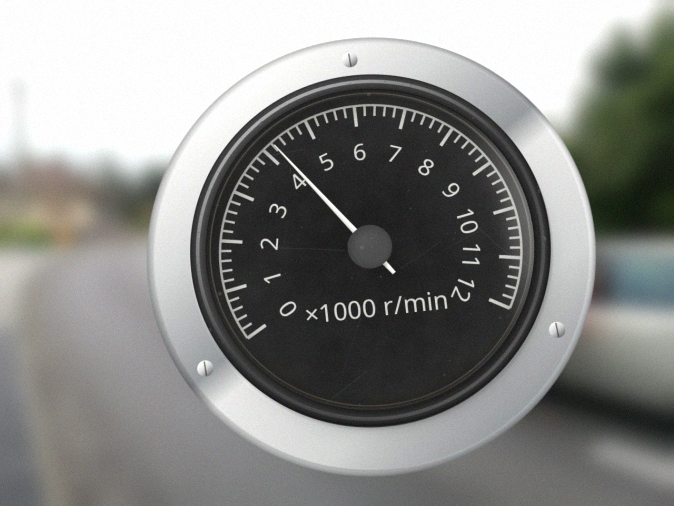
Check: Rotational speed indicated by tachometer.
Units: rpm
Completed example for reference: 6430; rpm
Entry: 4200; rpm
